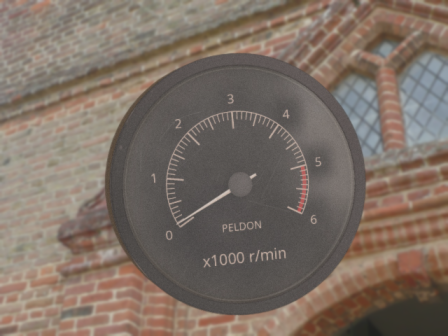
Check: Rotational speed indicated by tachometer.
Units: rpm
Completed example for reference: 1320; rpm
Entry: 100; rpm
